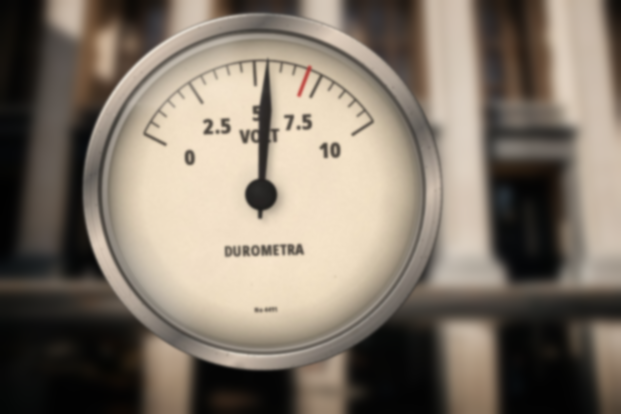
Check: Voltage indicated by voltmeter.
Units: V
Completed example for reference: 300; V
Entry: 5.5; V
